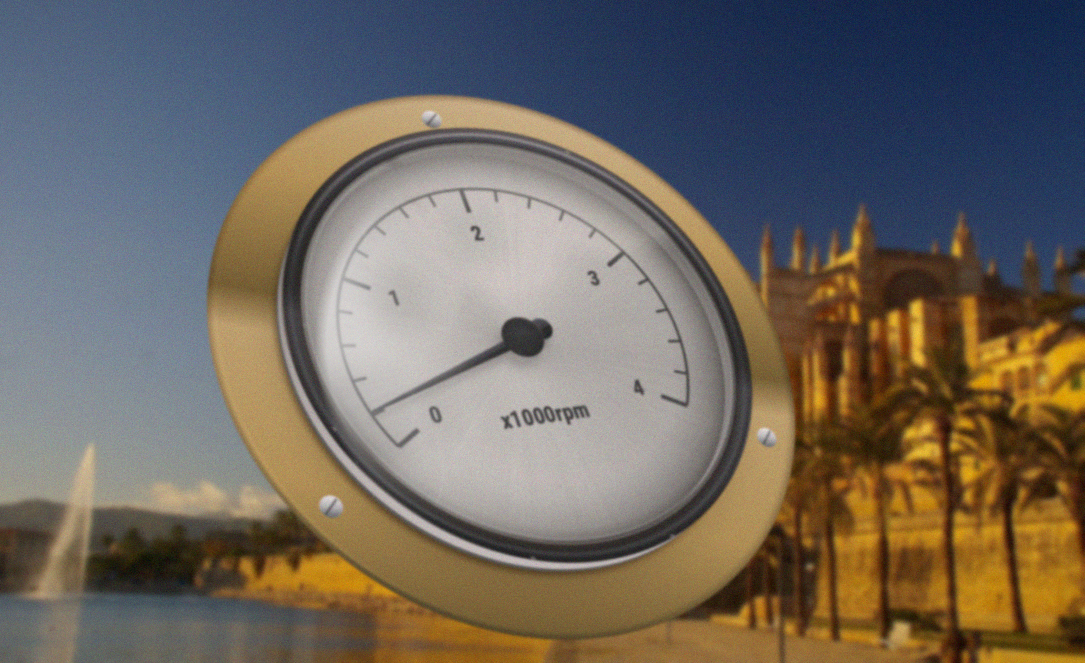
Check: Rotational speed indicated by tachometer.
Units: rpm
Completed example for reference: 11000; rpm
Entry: 200; rpm
